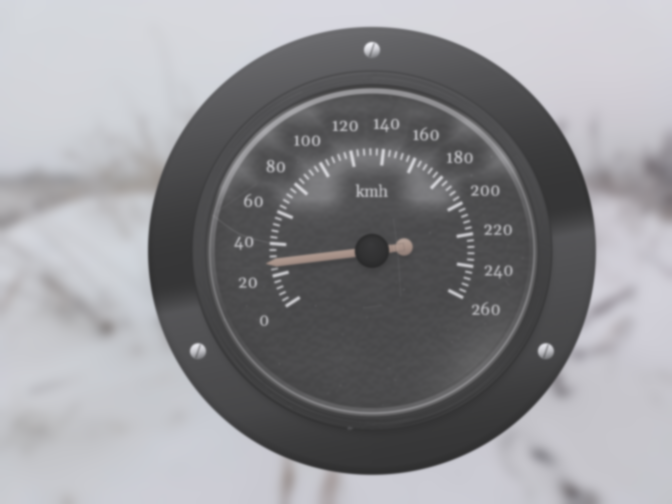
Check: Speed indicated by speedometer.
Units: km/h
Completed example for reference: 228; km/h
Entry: 28; km/h
